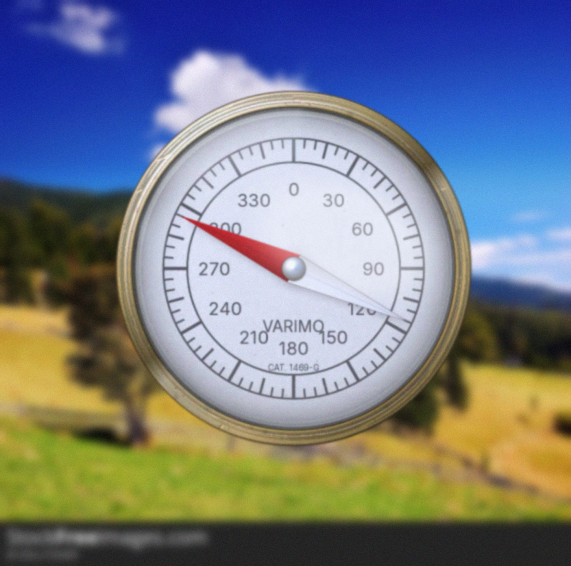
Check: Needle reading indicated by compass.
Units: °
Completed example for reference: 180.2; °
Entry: 295; °
